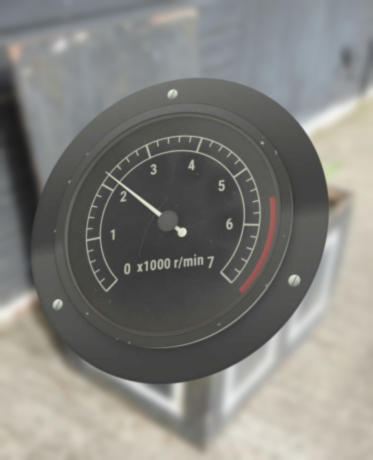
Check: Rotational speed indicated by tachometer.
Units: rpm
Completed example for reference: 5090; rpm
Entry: 2200; rpm
